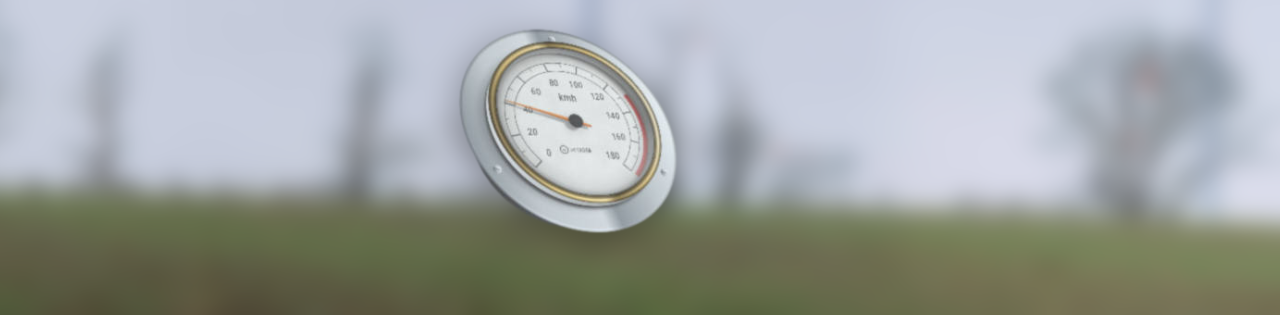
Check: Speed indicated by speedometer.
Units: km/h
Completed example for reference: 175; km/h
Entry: 40; km/h
